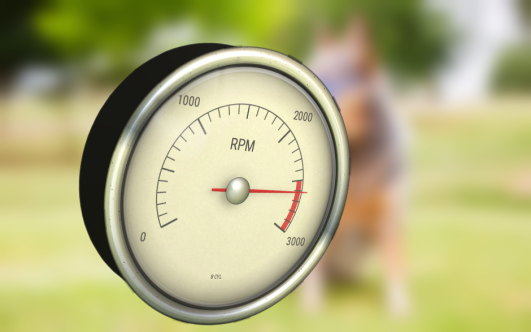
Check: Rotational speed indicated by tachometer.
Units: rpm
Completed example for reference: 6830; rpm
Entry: 2600; rpm
